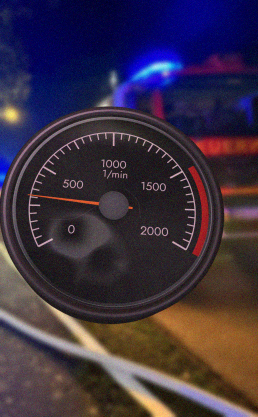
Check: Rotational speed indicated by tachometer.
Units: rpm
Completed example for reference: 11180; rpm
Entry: 300; rpm
